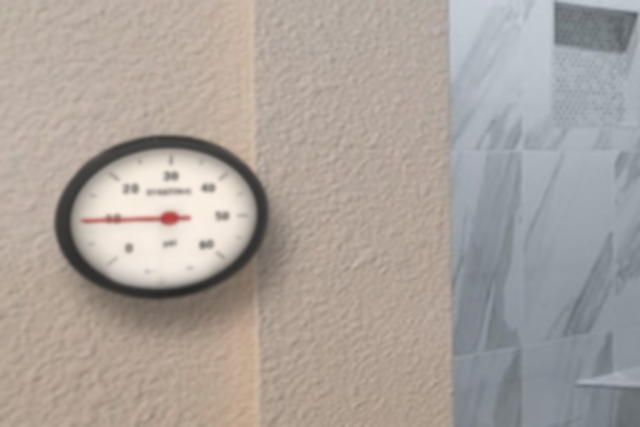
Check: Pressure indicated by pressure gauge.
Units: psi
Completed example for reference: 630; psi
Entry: 10; psi
